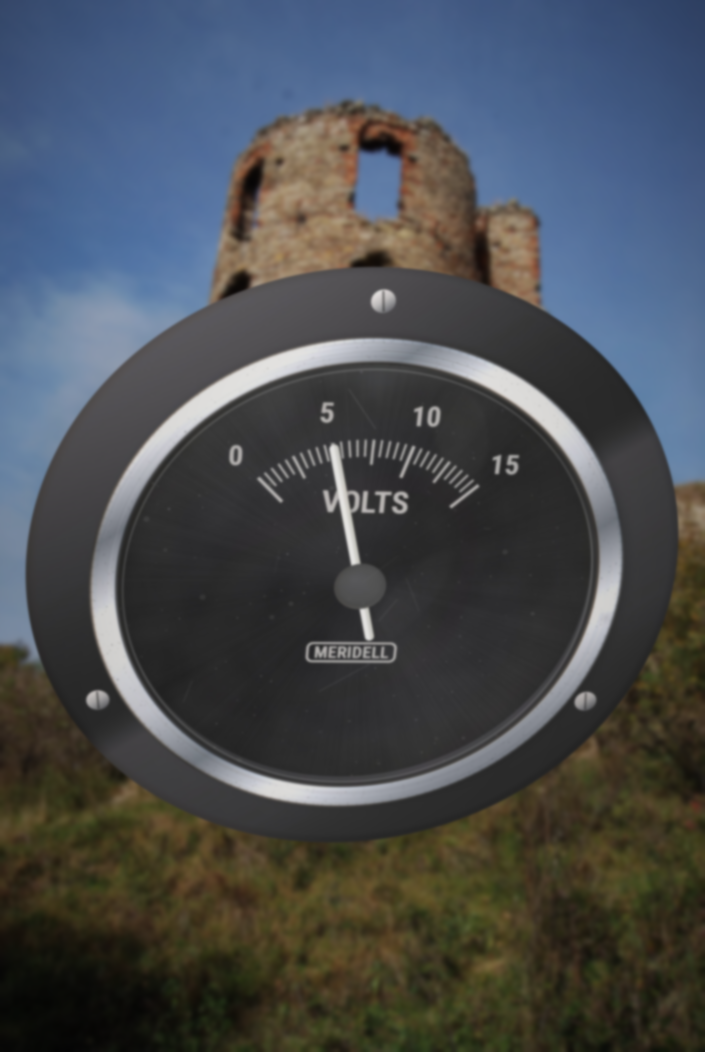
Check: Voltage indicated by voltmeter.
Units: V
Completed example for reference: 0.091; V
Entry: 5; V
